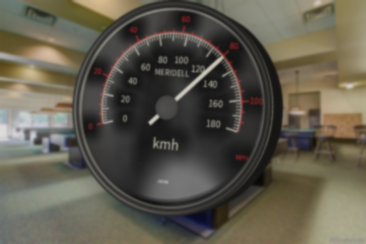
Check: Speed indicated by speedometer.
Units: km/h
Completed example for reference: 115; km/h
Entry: 130; km/h
